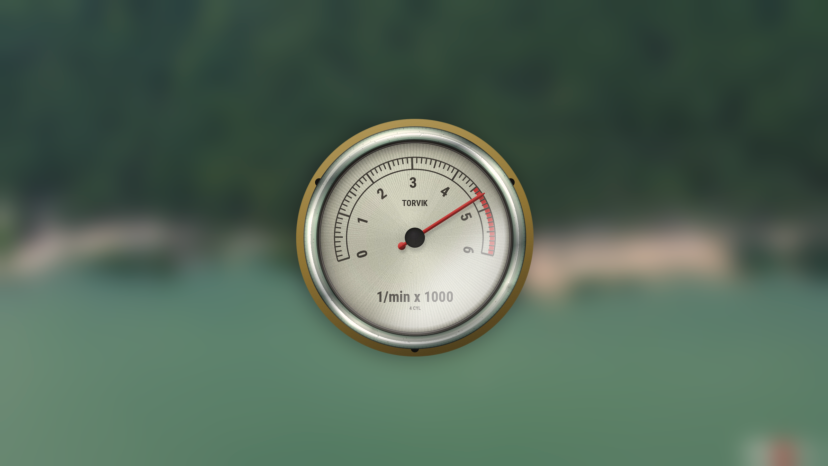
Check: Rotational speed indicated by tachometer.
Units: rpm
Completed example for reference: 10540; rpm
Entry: 4700; rpm
